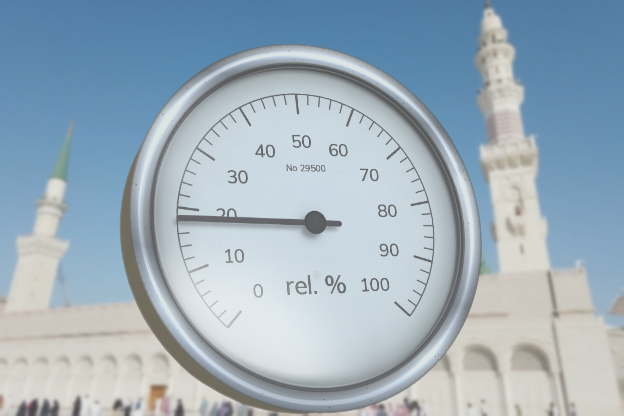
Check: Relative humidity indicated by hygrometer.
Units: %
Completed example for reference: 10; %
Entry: 18; %
